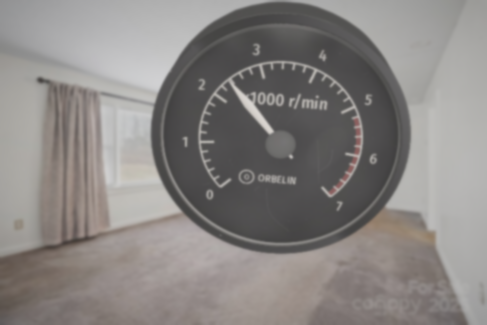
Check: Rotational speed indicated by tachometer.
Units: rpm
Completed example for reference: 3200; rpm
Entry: 2400; rpm
